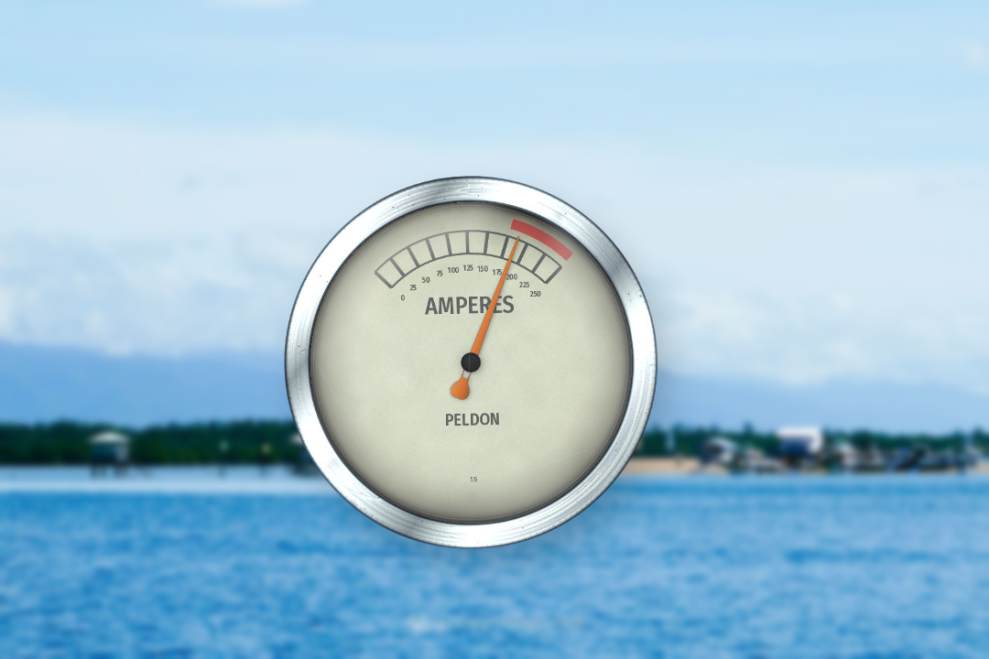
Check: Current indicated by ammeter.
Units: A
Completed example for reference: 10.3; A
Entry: 187.5; A
